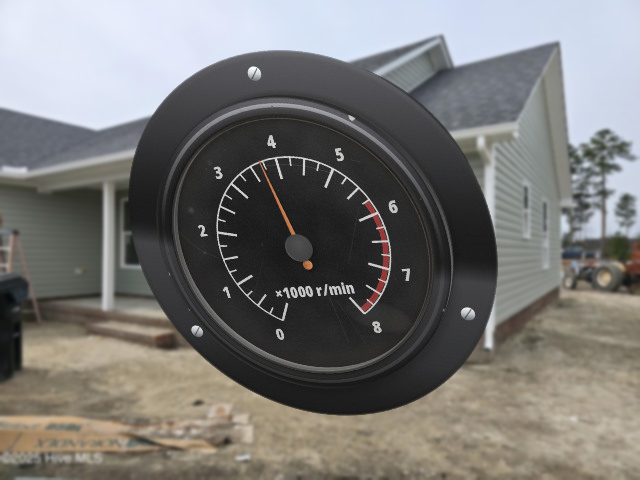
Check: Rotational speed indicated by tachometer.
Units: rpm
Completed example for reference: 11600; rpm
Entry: 3750; rpm
